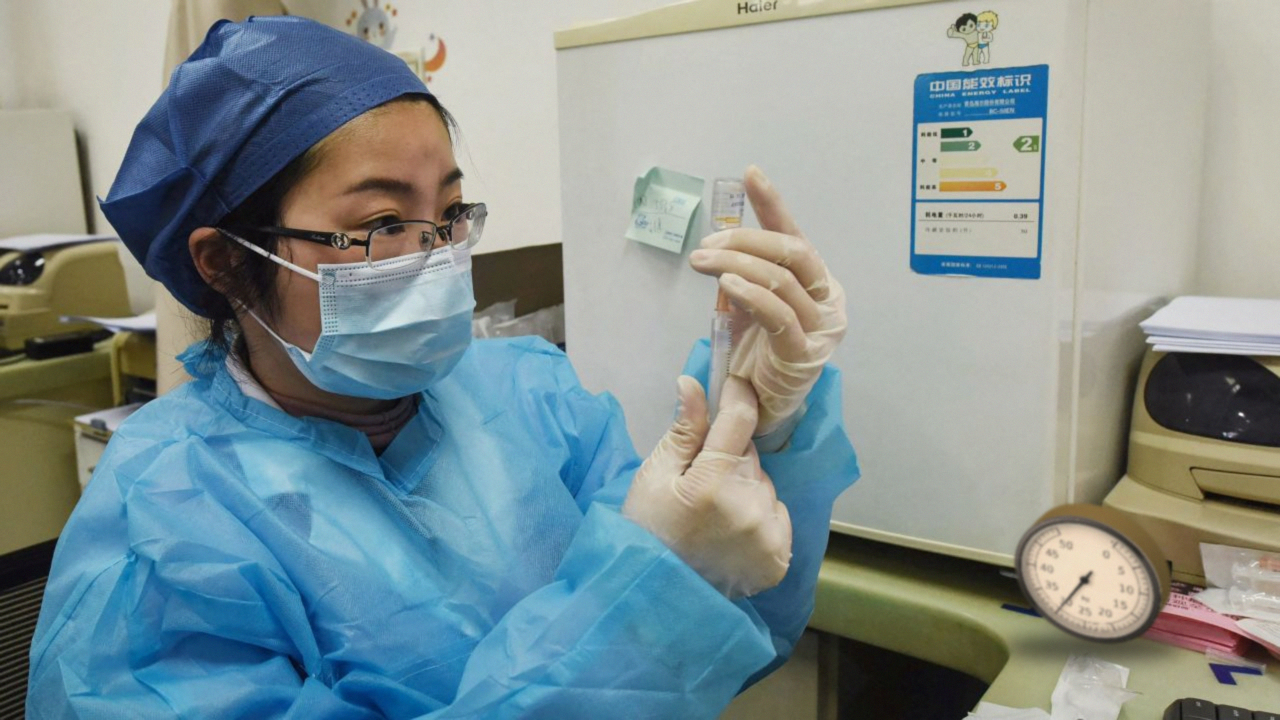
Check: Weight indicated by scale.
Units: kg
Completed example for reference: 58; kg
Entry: 30; kg
